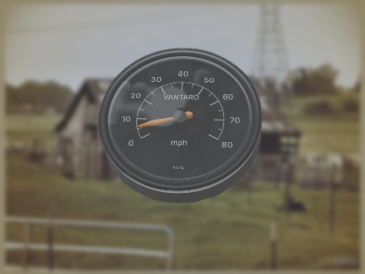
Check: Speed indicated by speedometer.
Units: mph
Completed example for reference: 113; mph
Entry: 5; mph
